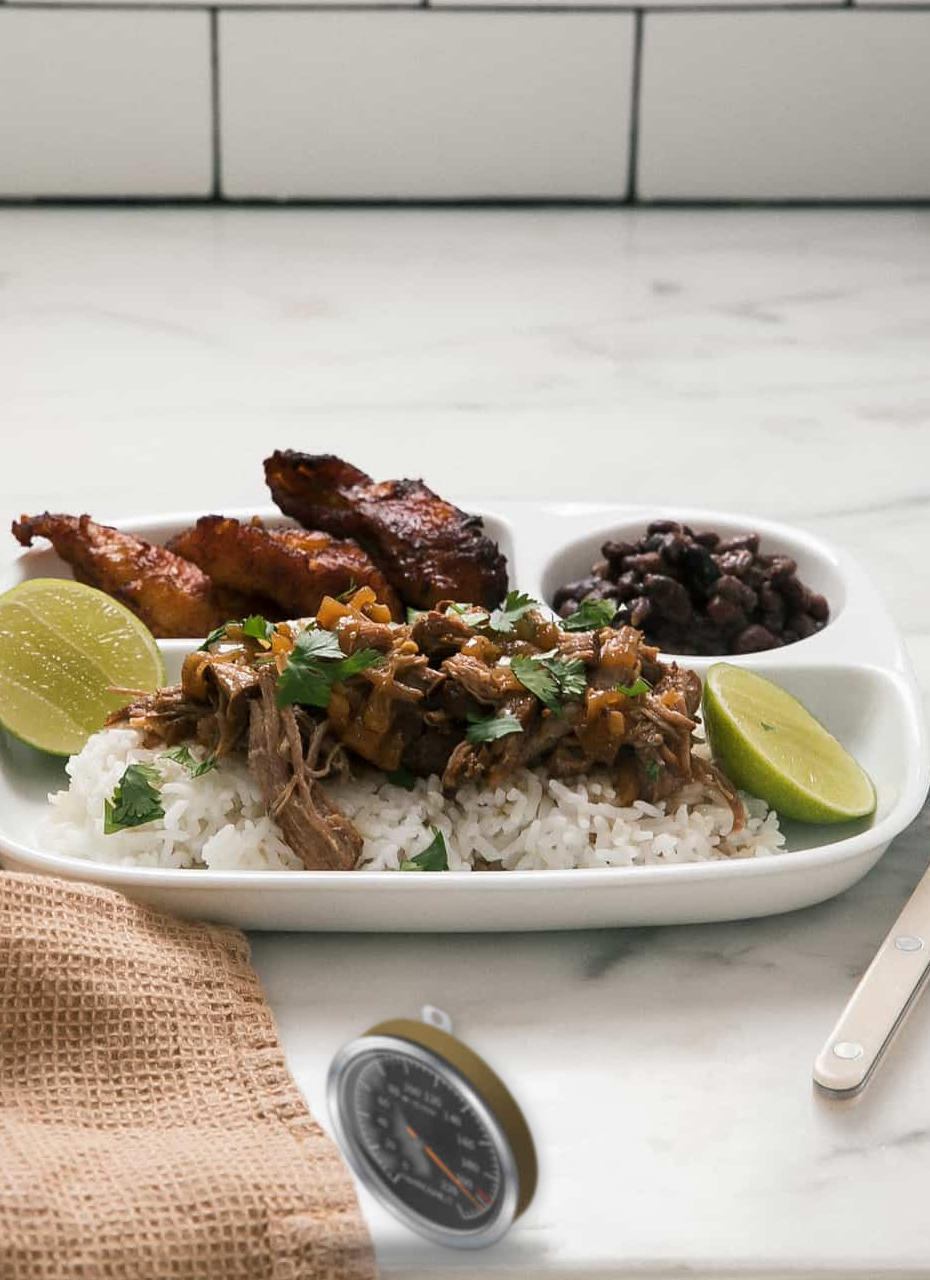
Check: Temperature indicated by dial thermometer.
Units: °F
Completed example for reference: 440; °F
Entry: 200; °F
